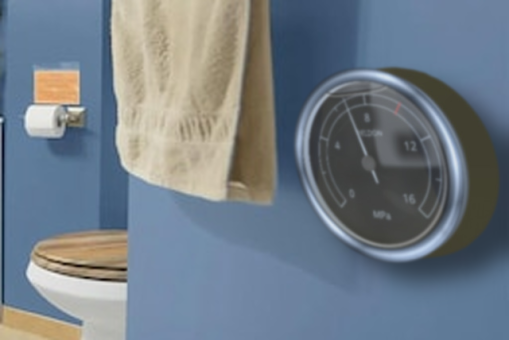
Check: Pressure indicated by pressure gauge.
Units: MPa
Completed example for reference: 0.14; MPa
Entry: 7; MPa
